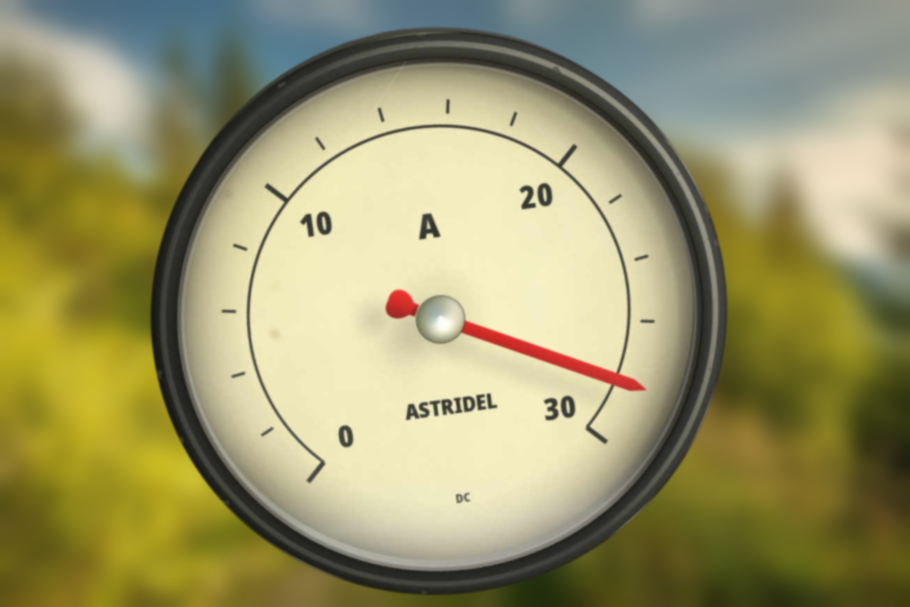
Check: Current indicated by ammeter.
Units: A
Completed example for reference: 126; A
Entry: 28; A
